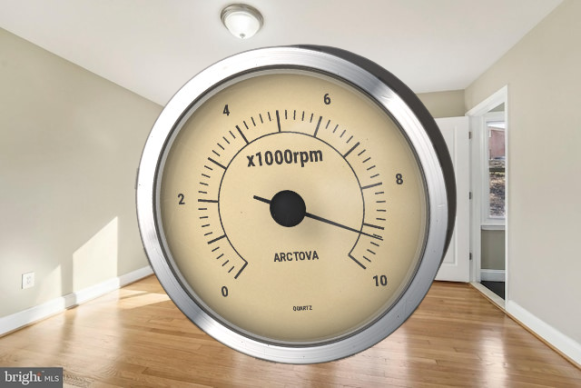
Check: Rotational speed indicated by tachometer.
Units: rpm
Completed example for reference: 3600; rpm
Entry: 9200; rpm
